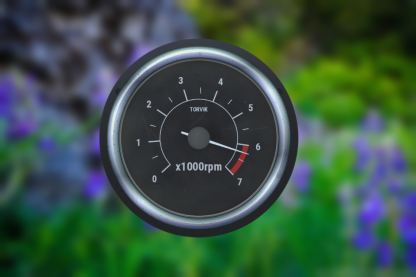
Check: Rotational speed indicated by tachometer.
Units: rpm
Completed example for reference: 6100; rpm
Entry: 6250; rpm
